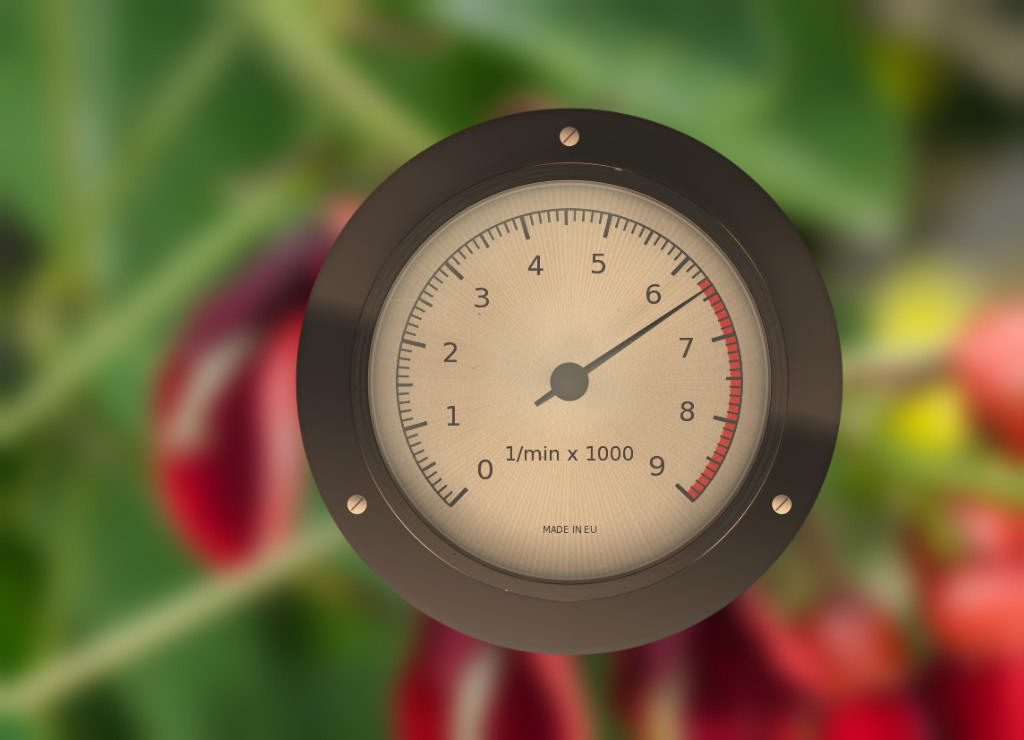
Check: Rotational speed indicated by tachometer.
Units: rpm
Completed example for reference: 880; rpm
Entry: 6400; rpm
